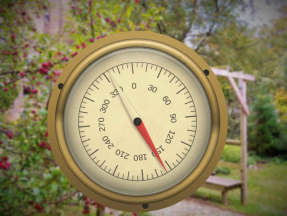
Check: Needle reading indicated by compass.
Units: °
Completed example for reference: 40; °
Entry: 155; °
